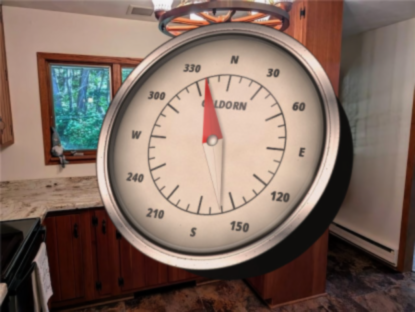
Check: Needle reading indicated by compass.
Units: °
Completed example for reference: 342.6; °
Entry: 340; °
